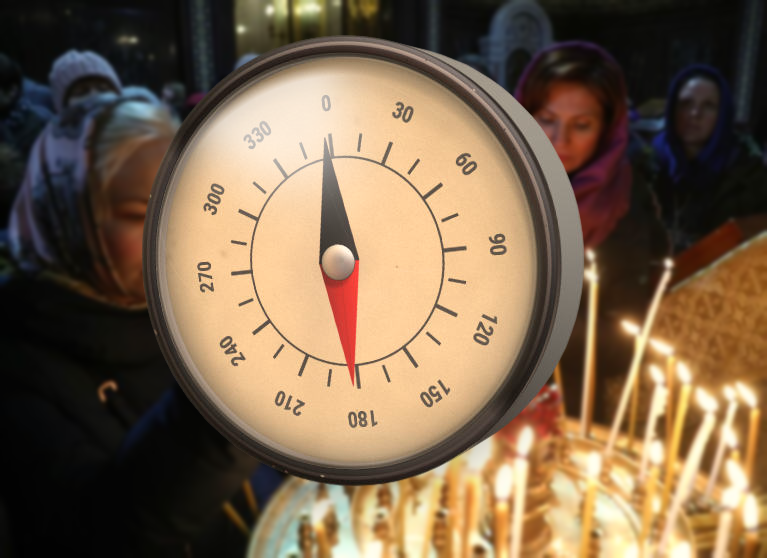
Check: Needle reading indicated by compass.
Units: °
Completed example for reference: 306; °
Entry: 180; °
